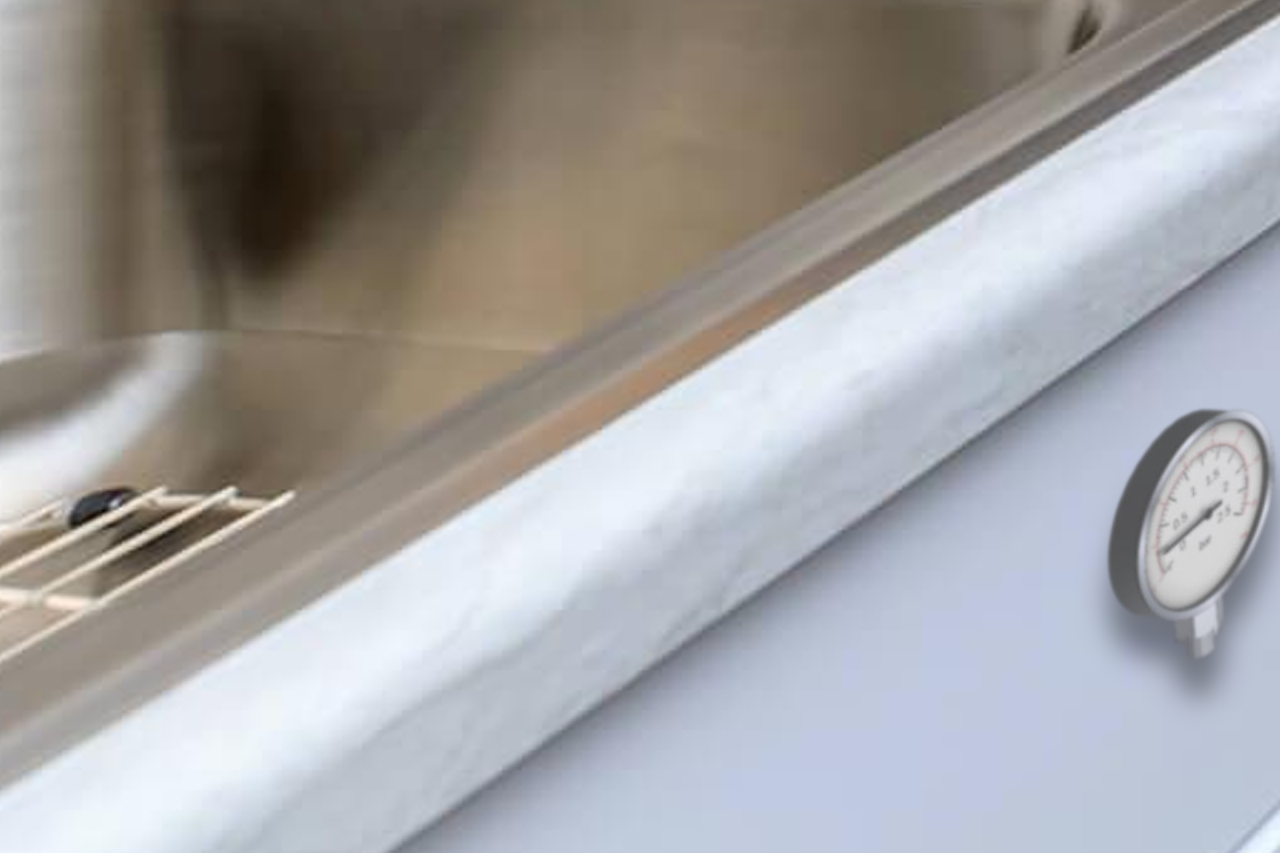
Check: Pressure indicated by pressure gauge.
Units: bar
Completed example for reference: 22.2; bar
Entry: 0.25; bar
